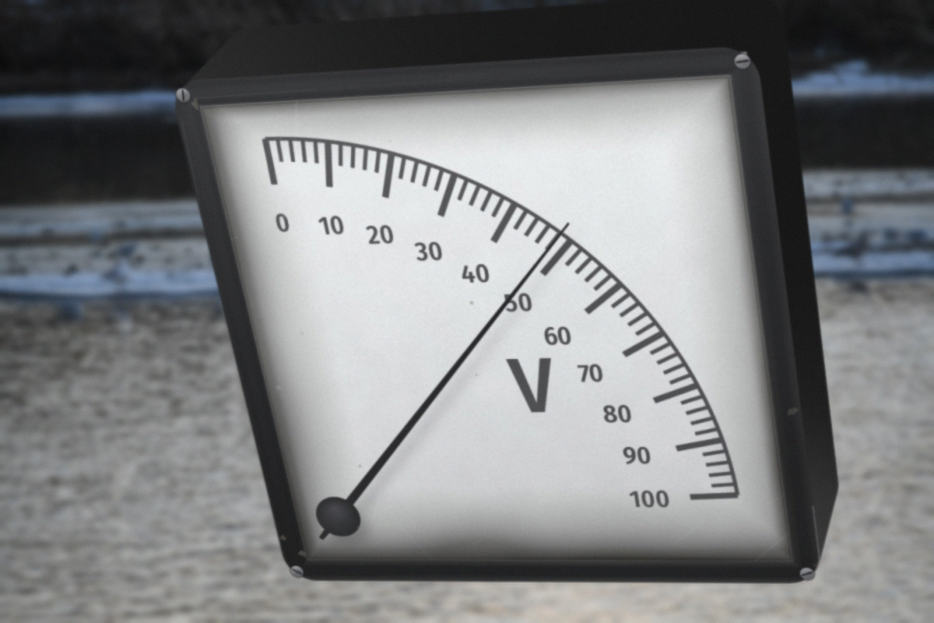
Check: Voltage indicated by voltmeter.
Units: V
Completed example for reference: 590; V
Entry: 48; V
